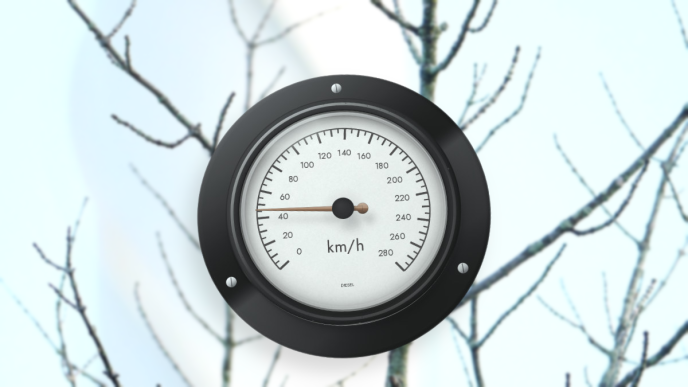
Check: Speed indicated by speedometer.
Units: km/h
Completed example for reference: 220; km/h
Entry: 45; km/h
